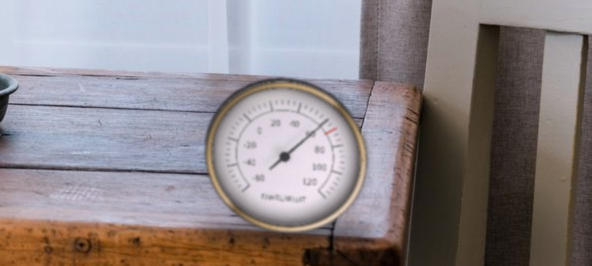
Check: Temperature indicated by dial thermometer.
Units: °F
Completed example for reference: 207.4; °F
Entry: 60; °F
